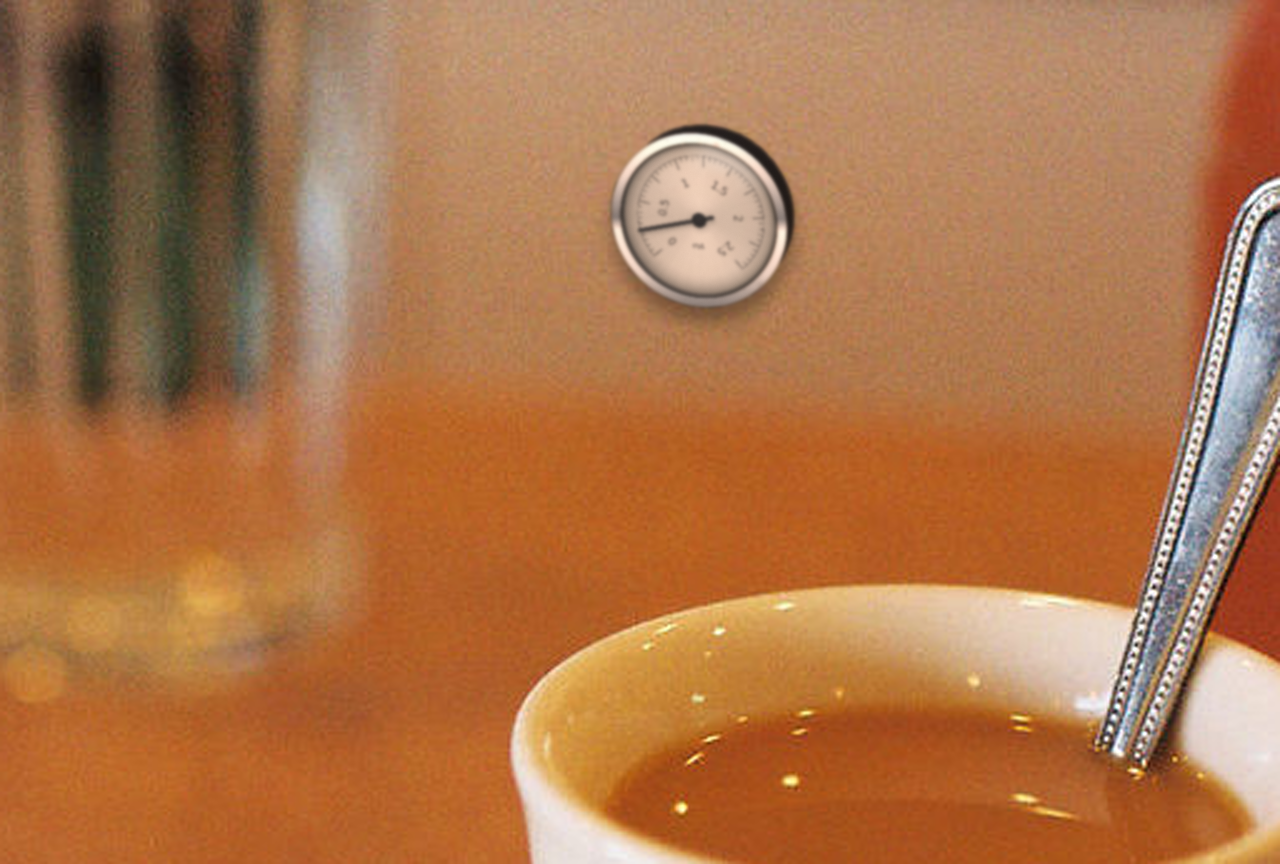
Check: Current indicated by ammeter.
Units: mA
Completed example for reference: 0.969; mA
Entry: 0.25; mA
